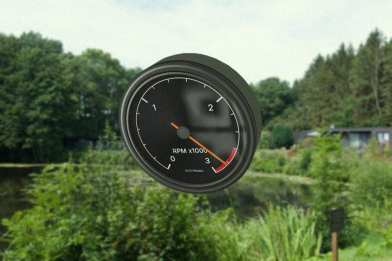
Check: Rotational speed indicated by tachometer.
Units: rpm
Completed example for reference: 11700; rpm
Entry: 2800; rpm
